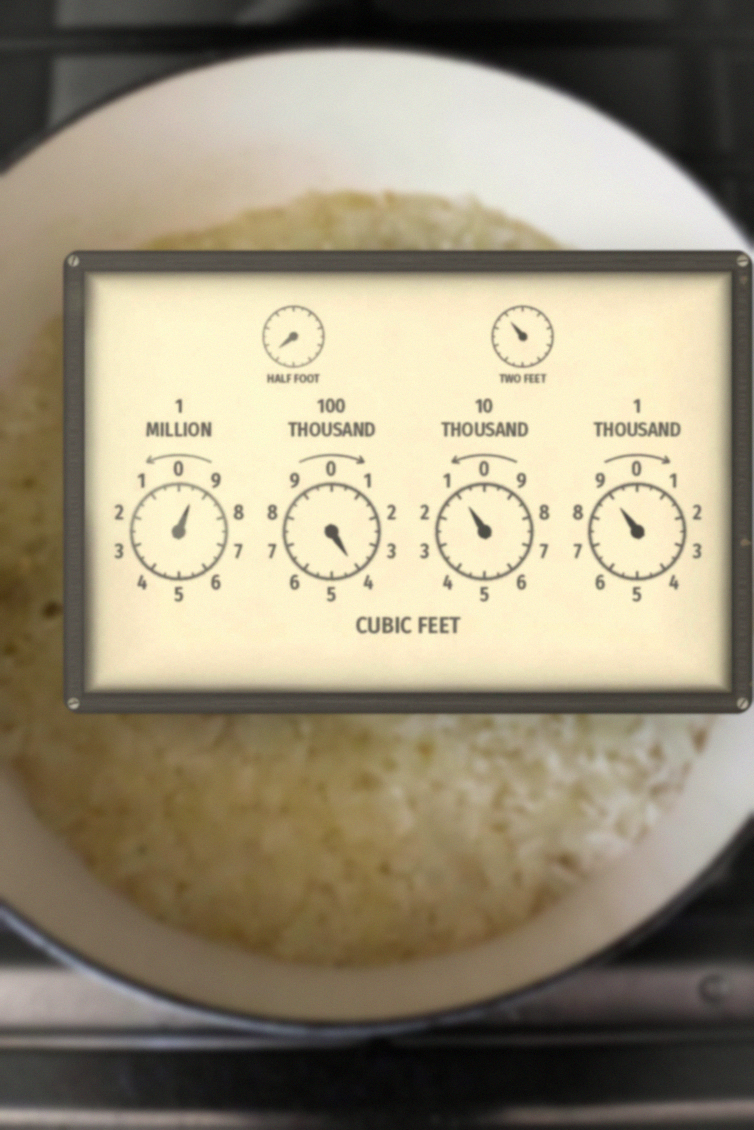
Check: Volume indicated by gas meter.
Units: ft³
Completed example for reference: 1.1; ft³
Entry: 940900; ft³
